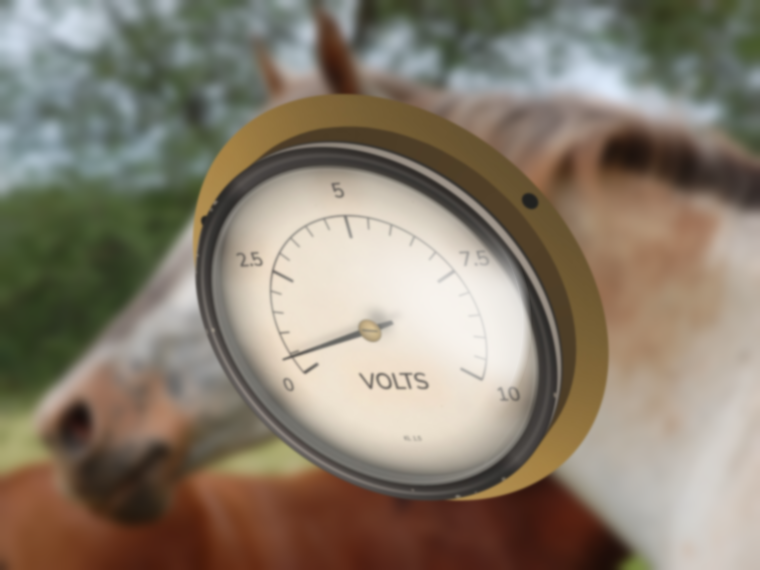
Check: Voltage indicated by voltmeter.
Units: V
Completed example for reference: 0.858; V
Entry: 0.5; V
